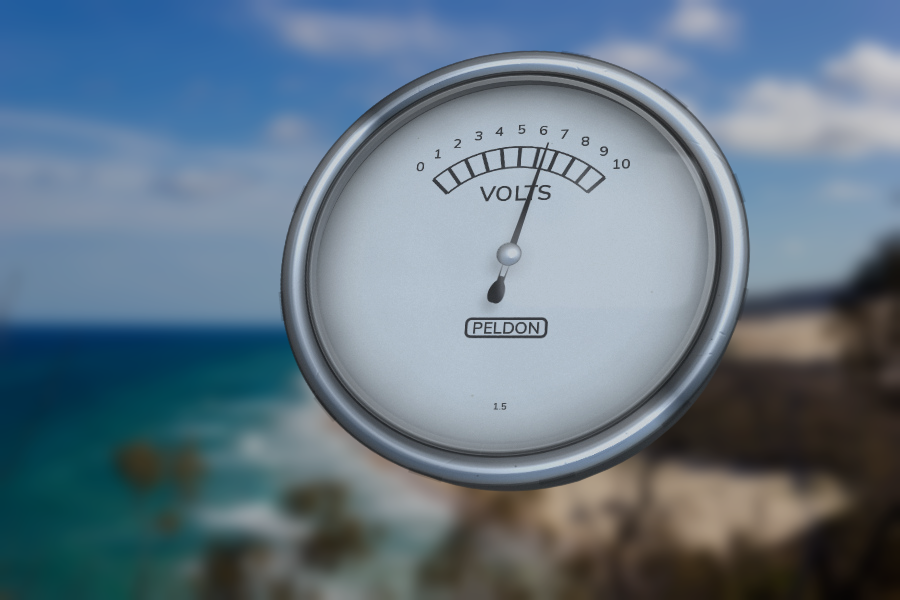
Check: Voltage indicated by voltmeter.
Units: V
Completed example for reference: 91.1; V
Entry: 6.5; V
